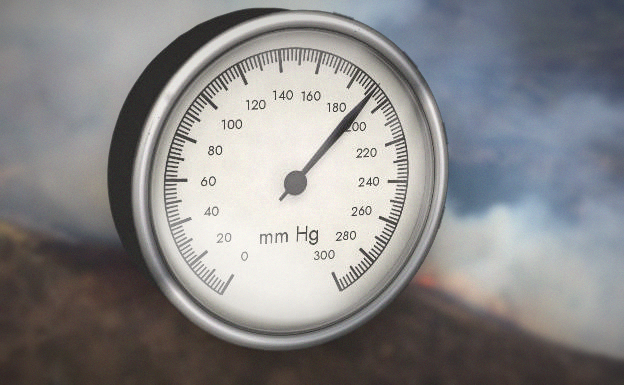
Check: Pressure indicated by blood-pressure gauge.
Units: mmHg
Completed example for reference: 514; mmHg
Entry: 190; mmHg
